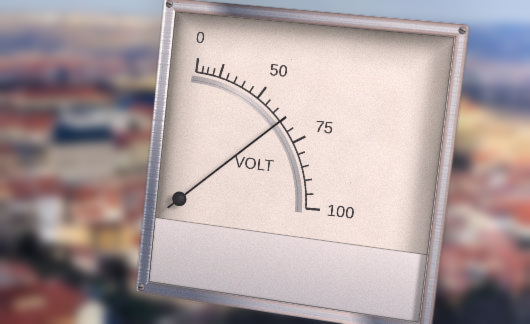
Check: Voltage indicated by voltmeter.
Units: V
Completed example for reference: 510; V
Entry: 65; V
